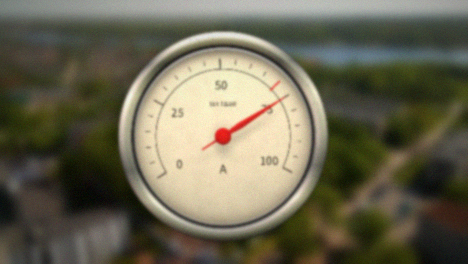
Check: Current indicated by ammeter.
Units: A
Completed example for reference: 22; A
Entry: 75; A
